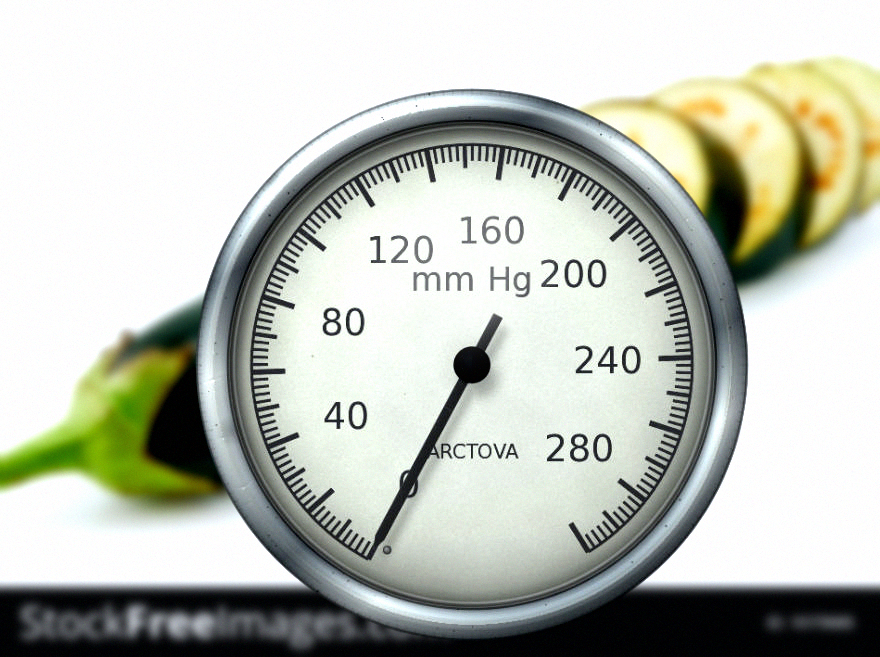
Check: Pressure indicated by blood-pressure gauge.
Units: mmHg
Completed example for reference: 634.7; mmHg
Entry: 0; mmHg
